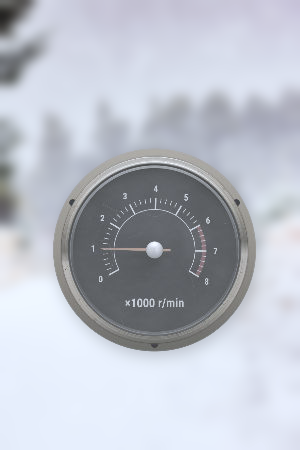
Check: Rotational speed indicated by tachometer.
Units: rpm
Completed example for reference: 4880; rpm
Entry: 1000; rpm
